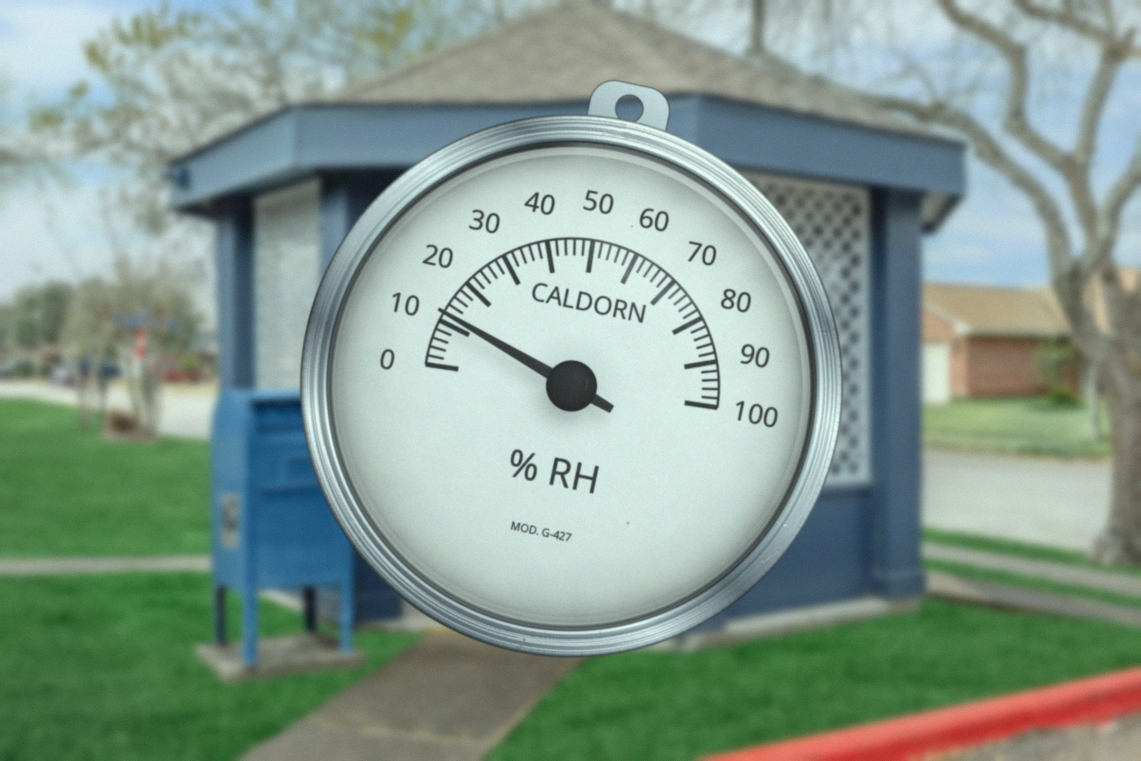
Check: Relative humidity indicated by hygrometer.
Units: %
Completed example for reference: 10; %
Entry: 12; %
